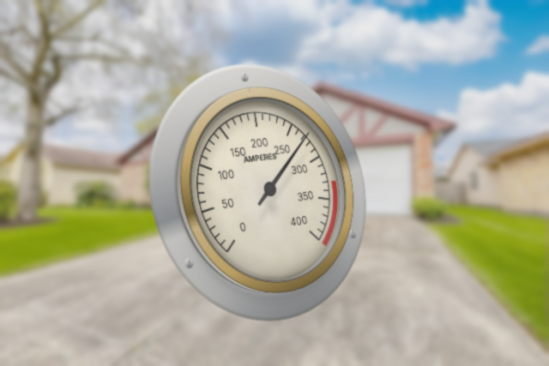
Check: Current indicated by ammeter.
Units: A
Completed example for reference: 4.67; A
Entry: 270; A
